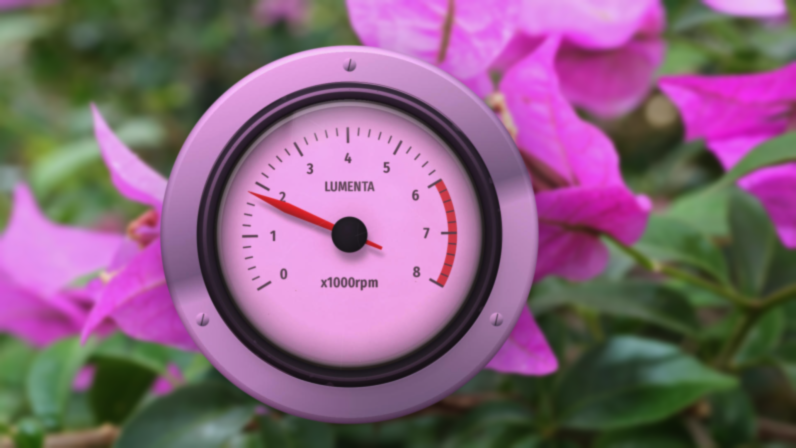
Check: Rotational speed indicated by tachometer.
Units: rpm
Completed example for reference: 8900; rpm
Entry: 1800; rpm
